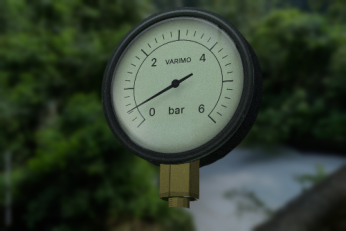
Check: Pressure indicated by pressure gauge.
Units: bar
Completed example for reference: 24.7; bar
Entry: 0.4; bar
